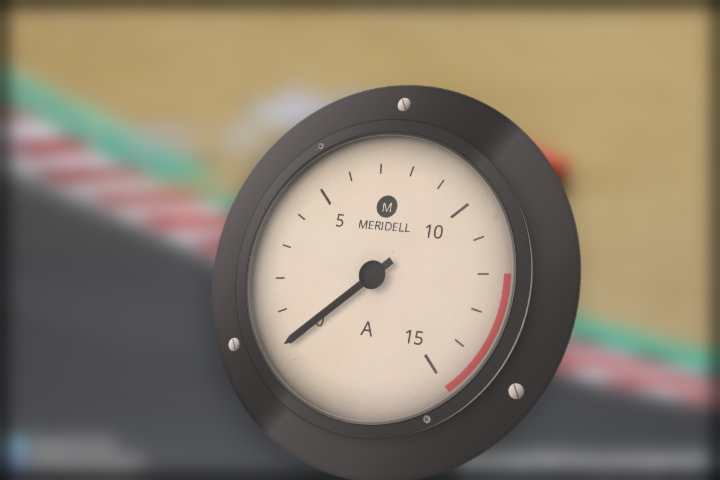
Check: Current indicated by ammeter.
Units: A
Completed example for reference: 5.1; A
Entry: 0; A
